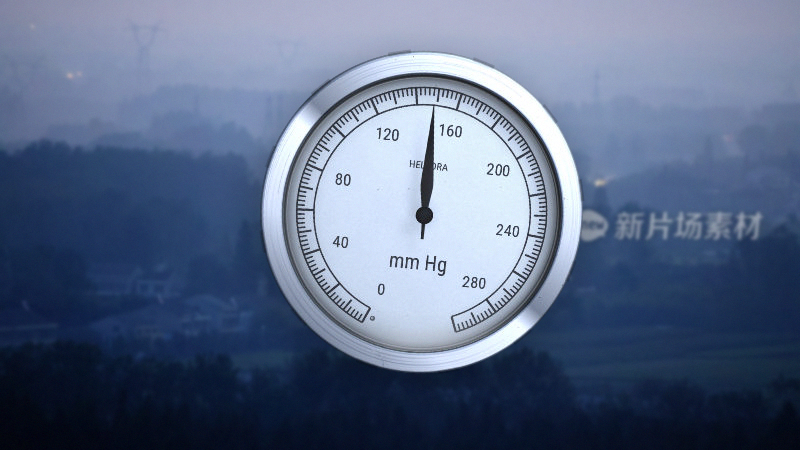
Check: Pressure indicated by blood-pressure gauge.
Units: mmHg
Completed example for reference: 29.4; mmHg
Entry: 148; mmHg
